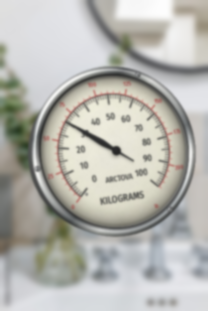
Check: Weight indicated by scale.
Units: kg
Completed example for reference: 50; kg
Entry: 30; kg
